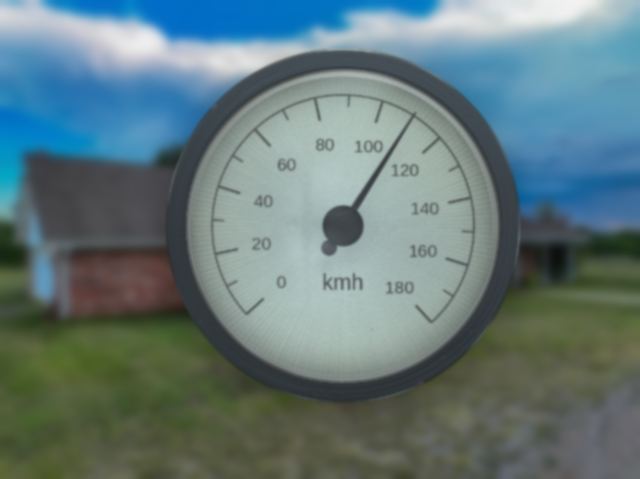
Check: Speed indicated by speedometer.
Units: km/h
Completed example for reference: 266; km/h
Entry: 110; km/h
